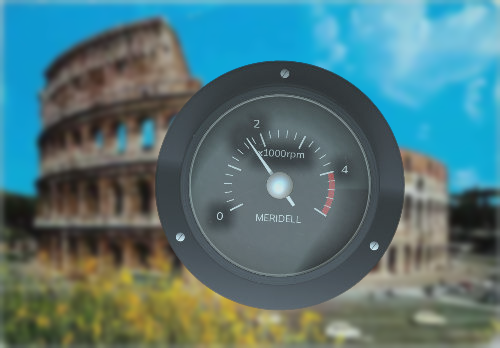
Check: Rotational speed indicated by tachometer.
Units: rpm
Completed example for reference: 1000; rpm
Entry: 1700; rpm
